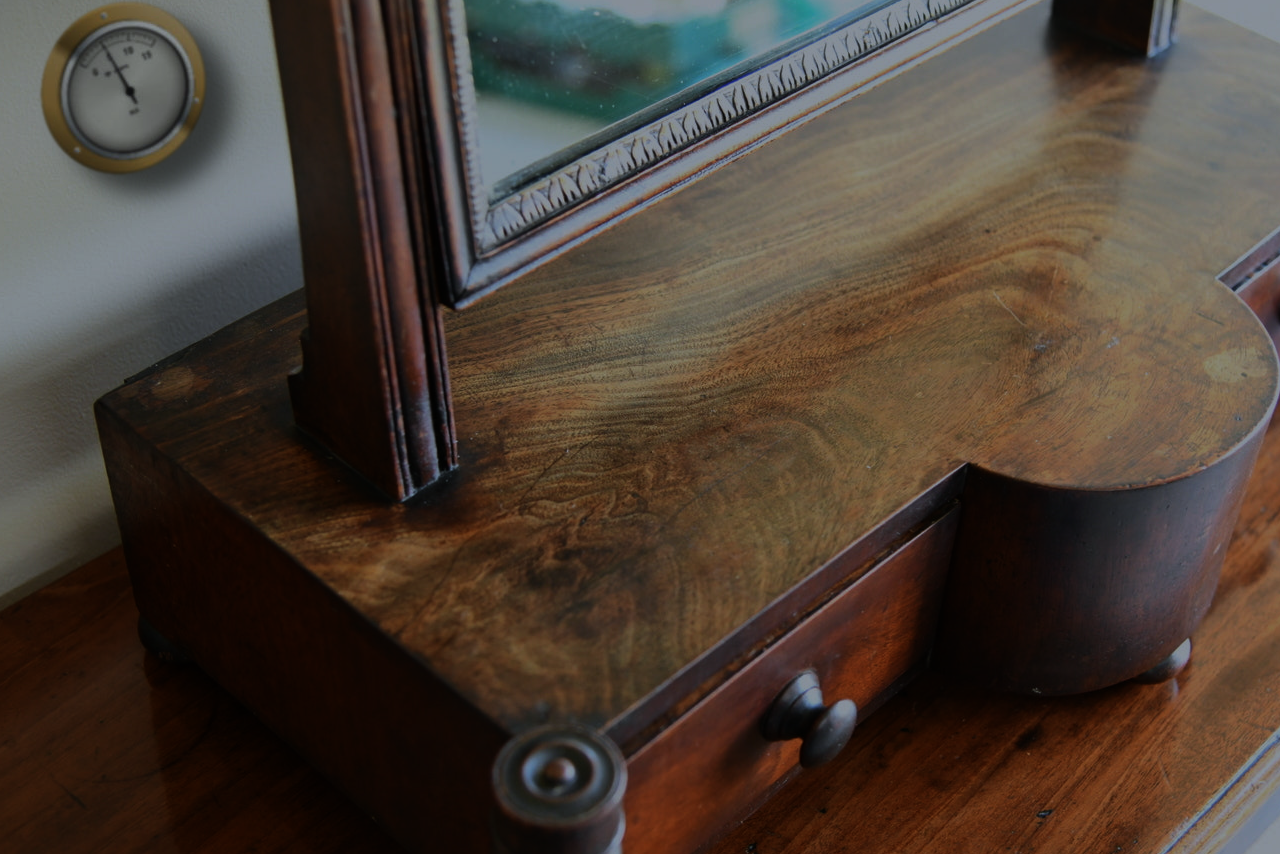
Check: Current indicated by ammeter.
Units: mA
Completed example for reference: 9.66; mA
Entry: 5; mA
